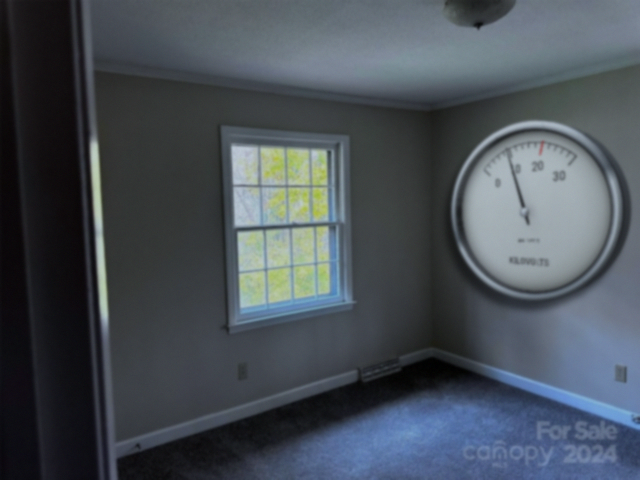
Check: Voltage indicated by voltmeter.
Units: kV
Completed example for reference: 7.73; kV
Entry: 10; kV
